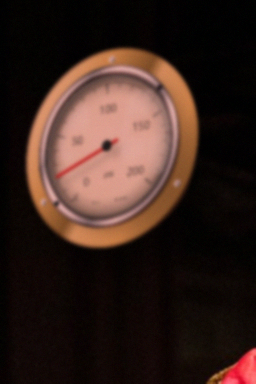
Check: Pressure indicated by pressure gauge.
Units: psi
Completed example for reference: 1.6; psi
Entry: 20; psi
